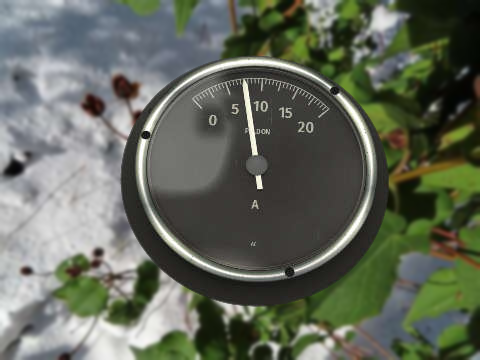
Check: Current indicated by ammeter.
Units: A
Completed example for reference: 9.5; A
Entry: 7.5; A
